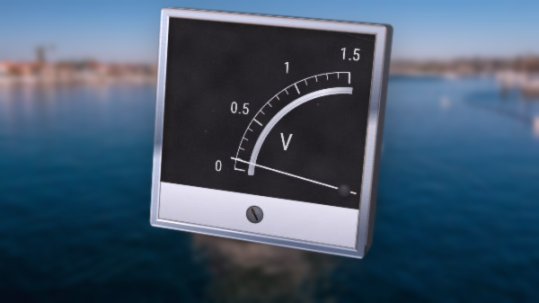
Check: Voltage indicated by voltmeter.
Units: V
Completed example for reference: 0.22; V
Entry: 0.1; V
